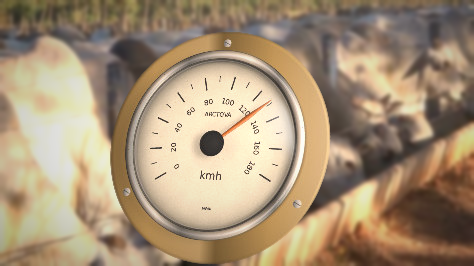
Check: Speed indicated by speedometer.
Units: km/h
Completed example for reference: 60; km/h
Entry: 130; km/h
